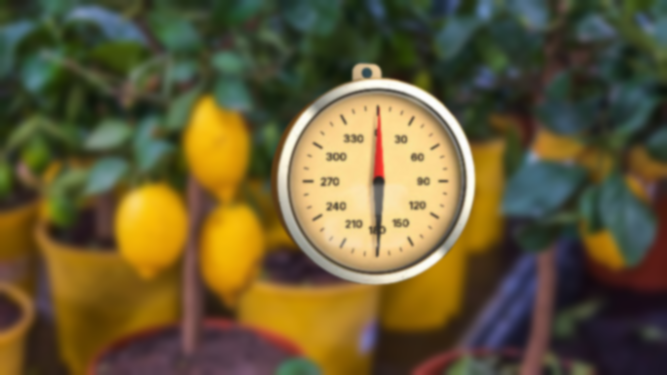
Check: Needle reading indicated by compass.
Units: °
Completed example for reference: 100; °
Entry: 0; °
